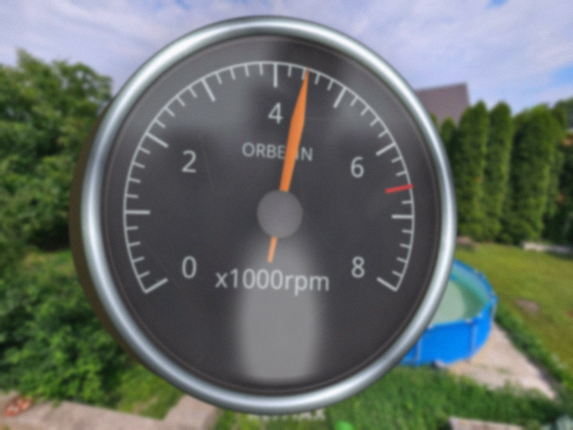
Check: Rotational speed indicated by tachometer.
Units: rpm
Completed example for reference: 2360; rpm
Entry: 4400; rpm
